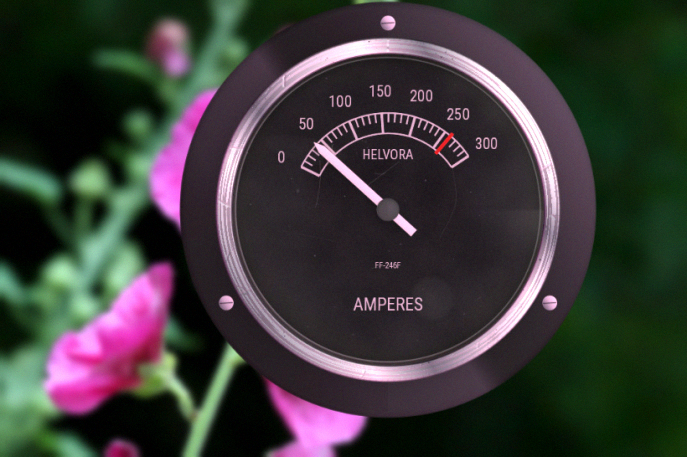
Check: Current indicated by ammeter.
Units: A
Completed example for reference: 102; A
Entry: 40; A
